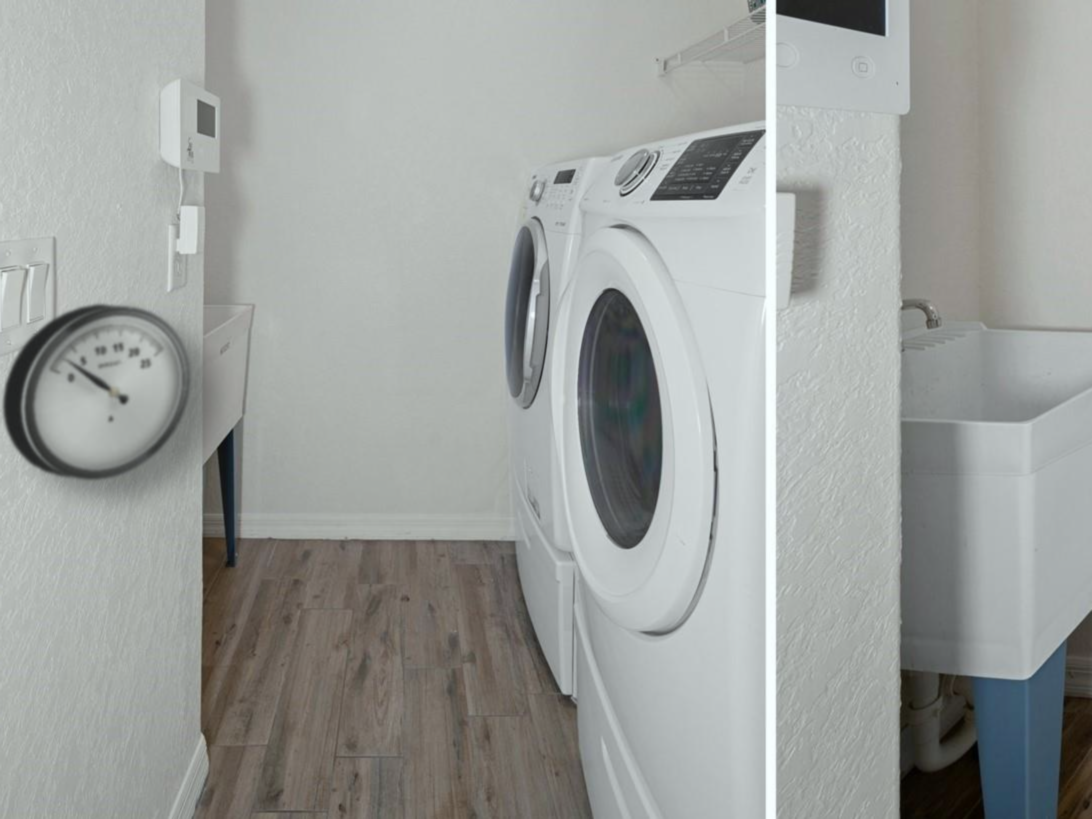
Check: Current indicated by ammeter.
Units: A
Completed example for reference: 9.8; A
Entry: 2.5; A
